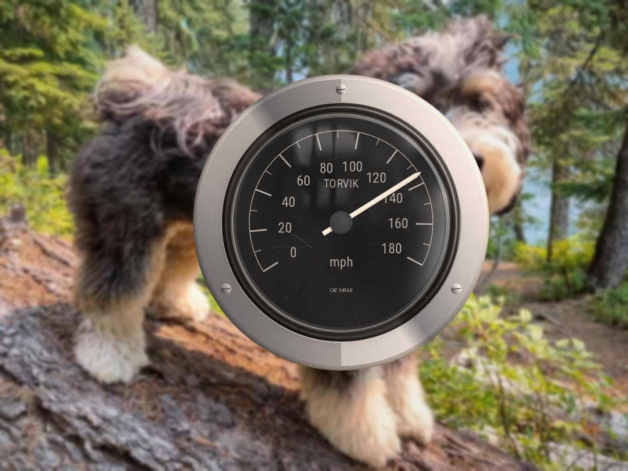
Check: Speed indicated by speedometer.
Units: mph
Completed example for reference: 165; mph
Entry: 135; mph
